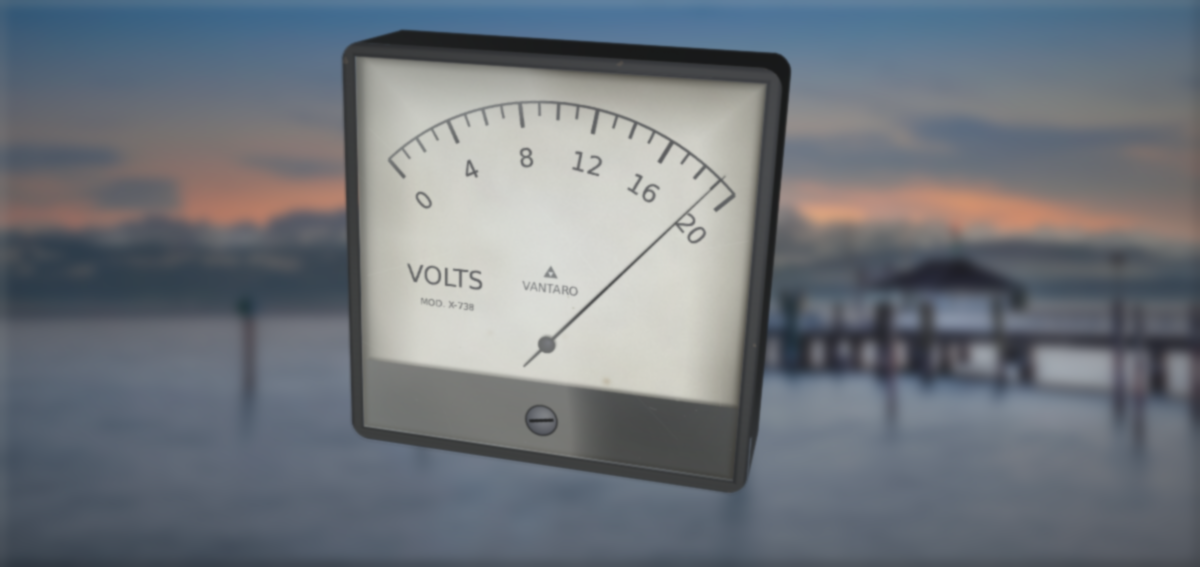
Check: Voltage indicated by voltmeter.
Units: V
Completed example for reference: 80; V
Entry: 19; V
